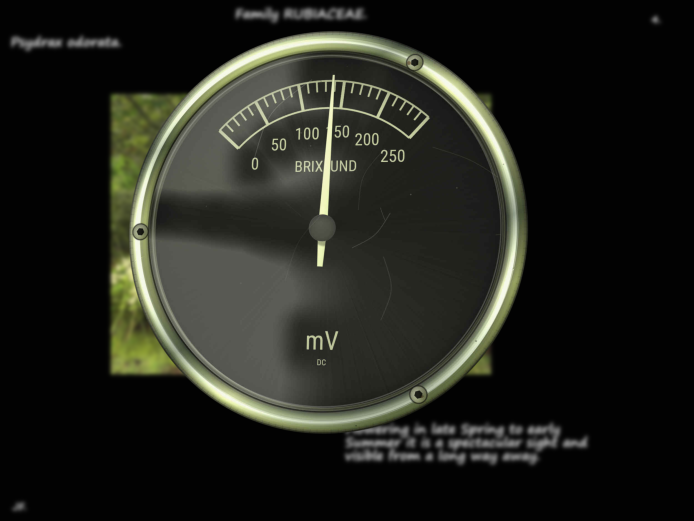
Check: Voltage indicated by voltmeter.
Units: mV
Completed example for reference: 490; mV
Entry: 140; mV
